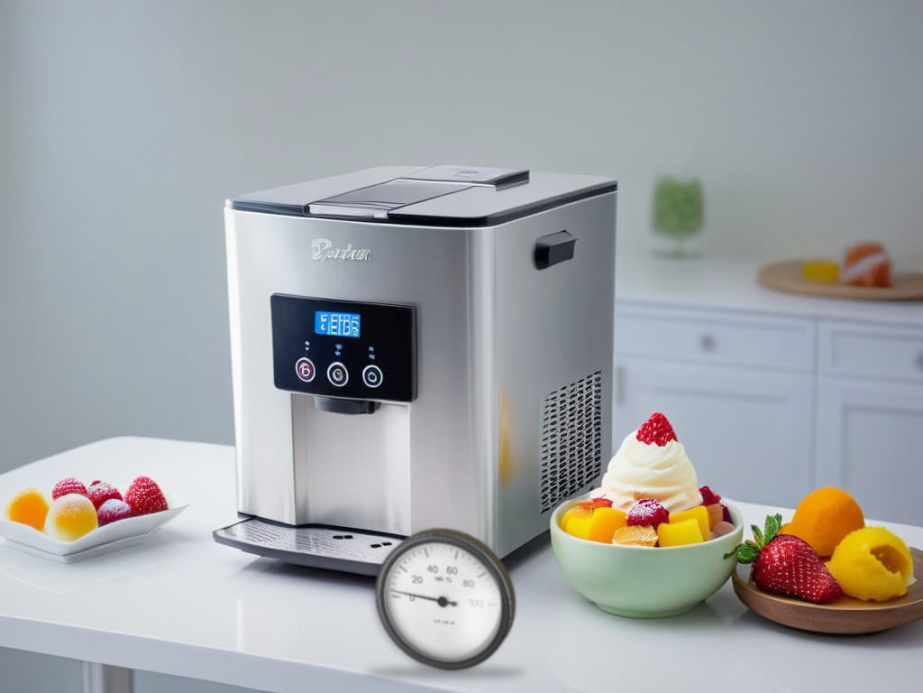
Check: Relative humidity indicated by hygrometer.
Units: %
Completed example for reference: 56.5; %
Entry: 4; %
